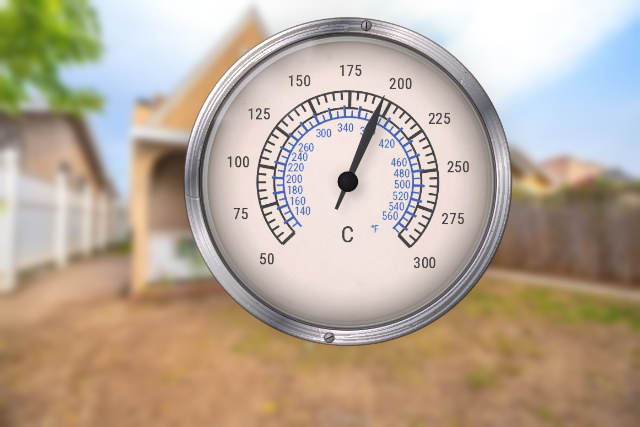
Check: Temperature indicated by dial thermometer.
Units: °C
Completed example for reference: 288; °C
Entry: 195; °C
